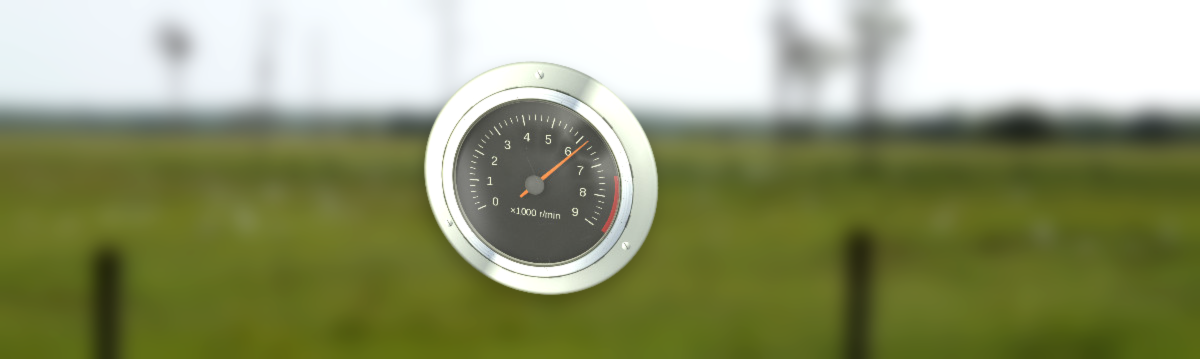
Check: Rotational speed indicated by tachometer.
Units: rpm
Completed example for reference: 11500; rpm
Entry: 6200; rpm
